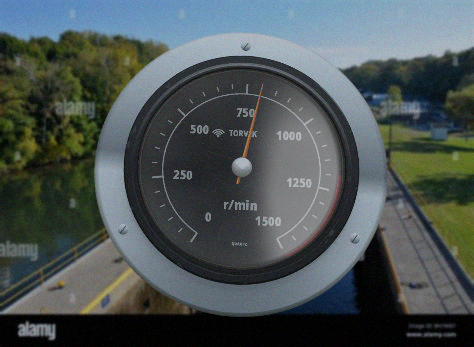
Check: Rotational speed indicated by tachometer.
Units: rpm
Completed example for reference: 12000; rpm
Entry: 800; rpm
